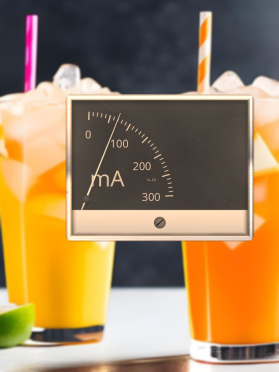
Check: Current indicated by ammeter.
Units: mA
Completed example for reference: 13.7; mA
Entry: 70; mA
